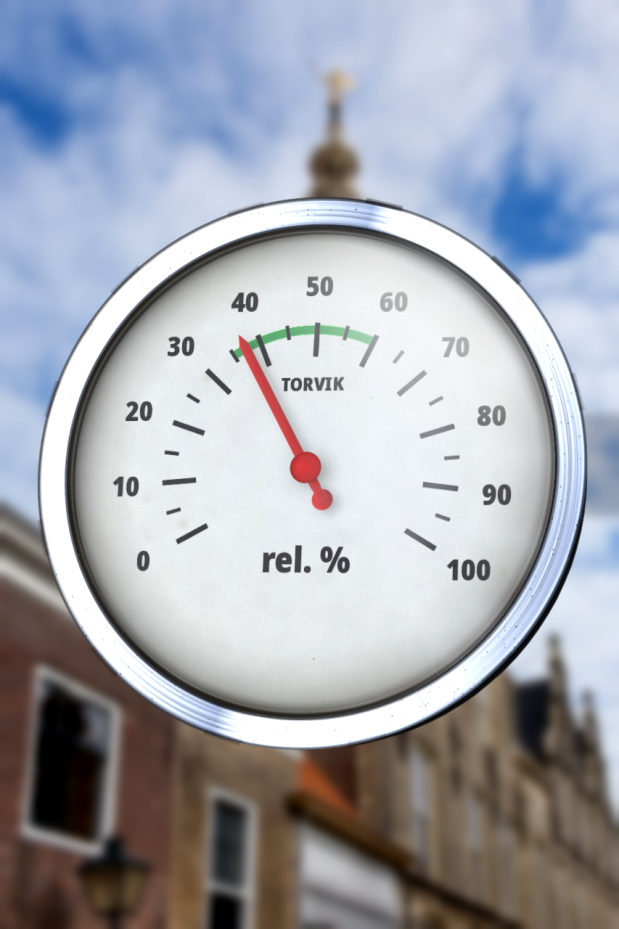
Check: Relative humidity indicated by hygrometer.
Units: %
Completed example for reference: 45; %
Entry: 37.5; %
